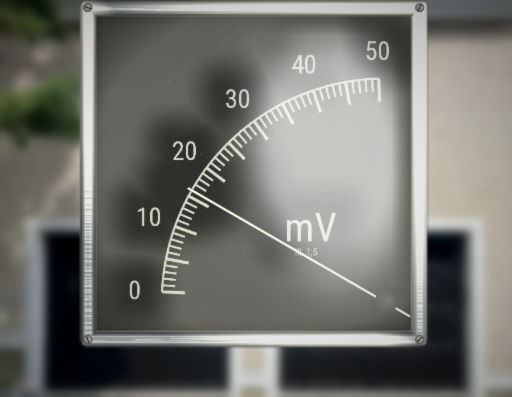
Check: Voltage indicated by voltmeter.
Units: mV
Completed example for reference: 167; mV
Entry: 16; mV
